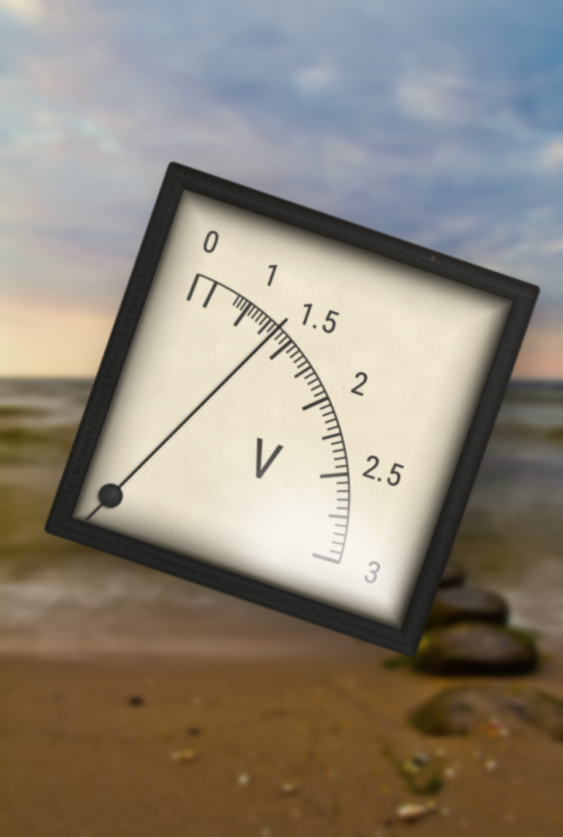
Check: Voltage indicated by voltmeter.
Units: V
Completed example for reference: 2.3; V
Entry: 1.35; V
